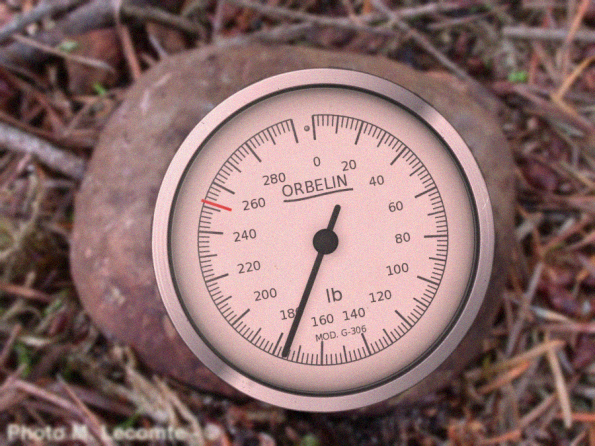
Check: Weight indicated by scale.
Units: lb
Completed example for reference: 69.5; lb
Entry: 176; lb
